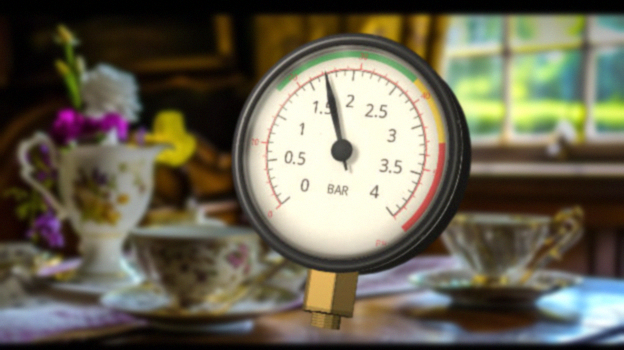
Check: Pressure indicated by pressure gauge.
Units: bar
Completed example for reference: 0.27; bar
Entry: 1.7; bar
